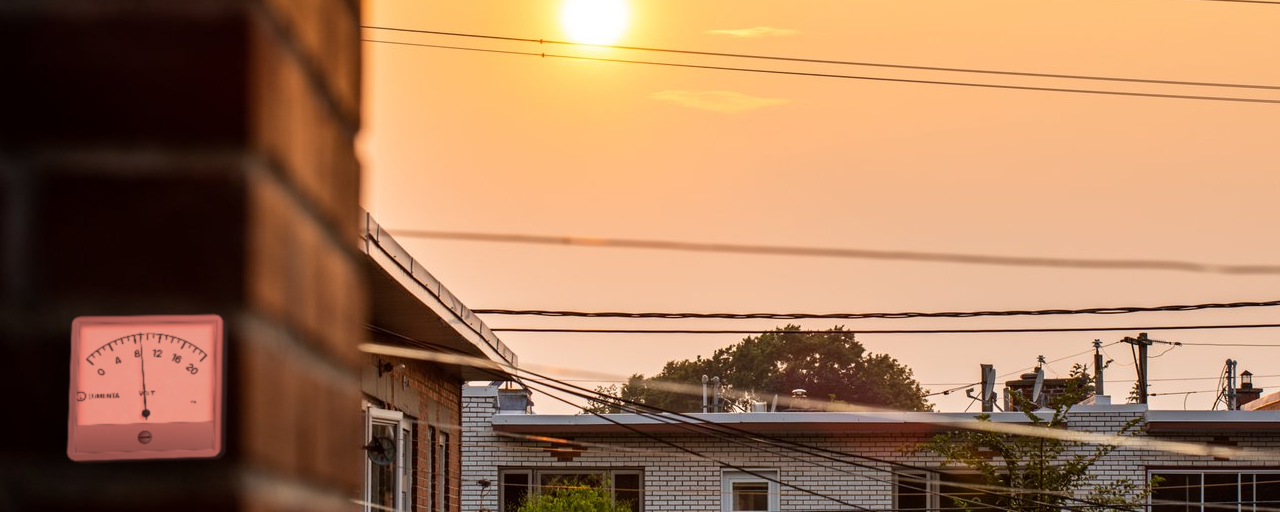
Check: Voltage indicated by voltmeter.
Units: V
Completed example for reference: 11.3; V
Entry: 9; V
